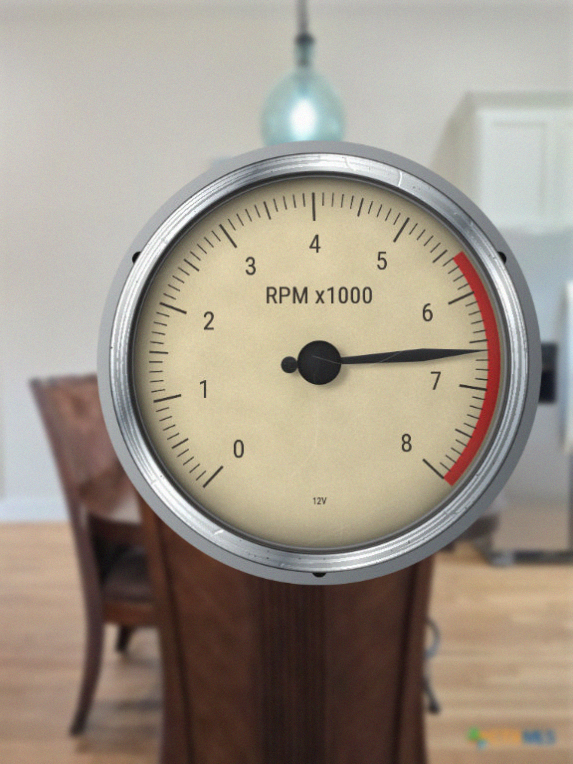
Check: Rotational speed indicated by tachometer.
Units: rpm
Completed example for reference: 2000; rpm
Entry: 6600; rpm
